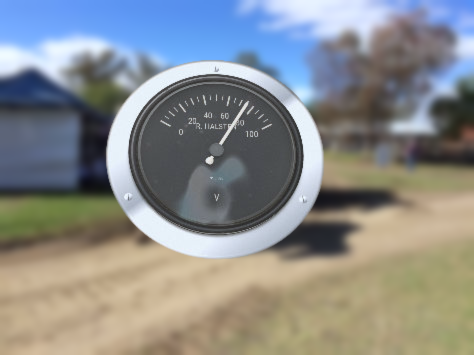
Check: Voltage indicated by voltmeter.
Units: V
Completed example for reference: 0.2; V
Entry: 75; V
